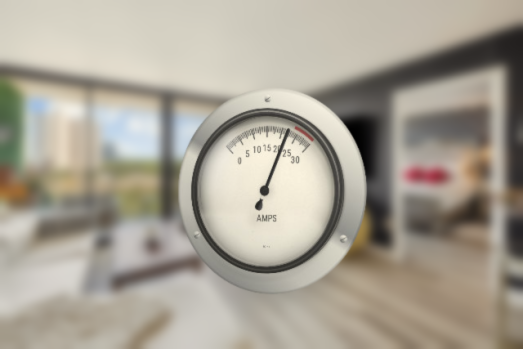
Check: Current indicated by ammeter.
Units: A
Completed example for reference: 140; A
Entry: 22.5; A
